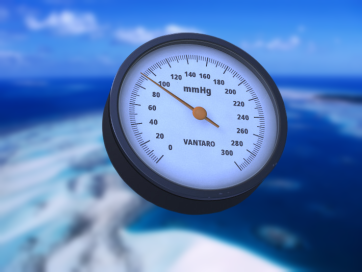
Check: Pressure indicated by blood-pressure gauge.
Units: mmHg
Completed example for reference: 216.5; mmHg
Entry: 90; mmHg
